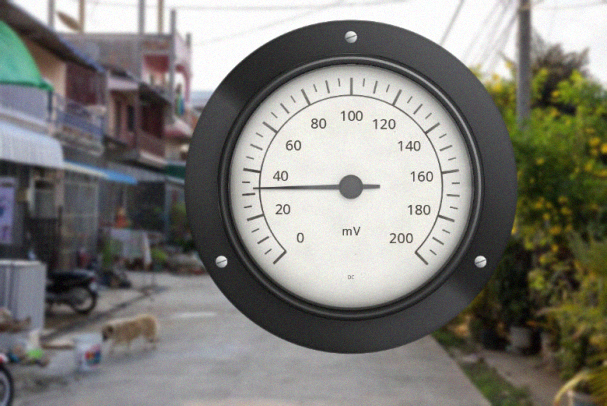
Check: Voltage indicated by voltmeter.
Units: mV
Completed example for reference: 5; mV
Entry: 32.5; mV
